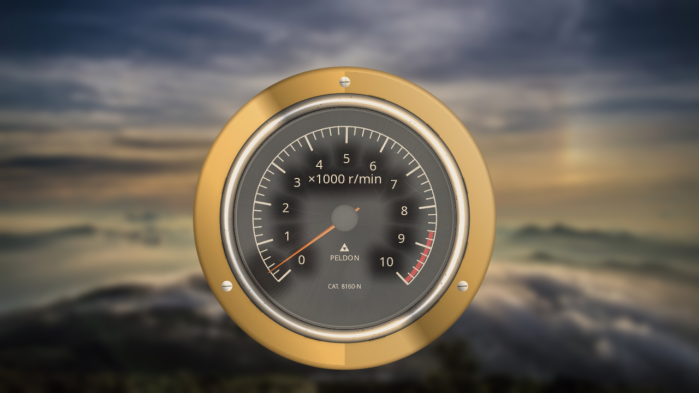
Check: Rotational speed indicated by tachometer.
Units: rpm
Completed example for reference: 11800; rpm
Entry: 300; rpm
